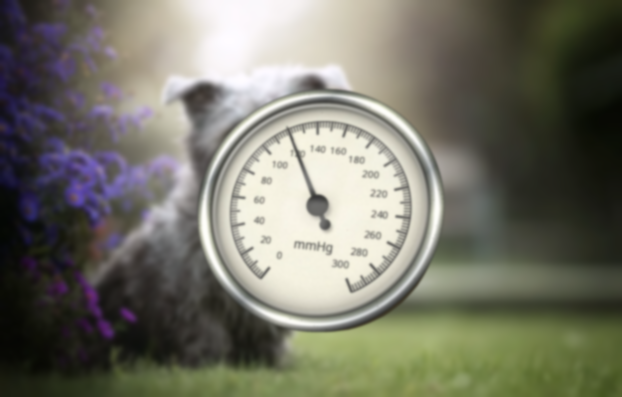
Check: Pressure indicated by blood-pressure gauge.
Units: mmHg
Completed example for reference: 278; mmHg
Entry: 120; mmHg
